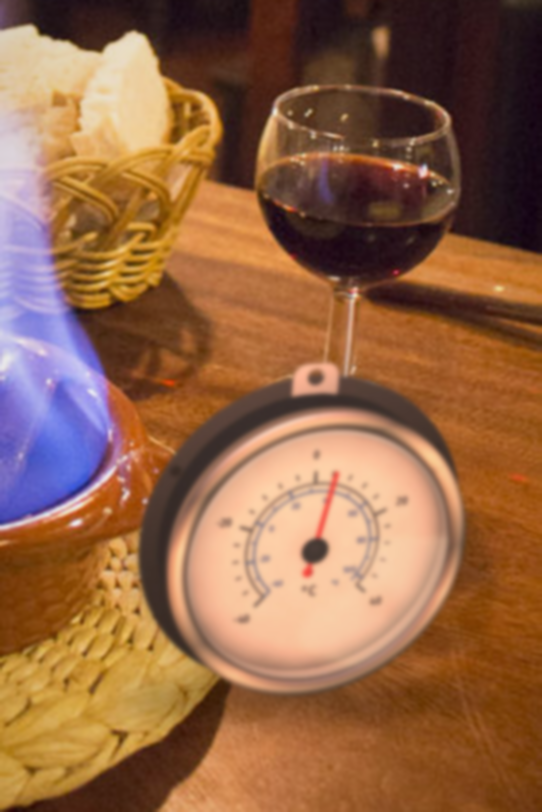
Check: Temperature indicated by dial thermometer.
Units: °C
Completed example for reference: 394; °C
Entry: 4; °C
